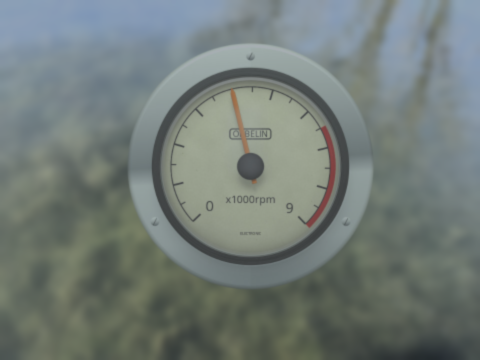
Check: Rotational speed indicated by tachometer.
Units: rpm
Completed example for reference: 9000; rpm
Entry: 4000; rpm
